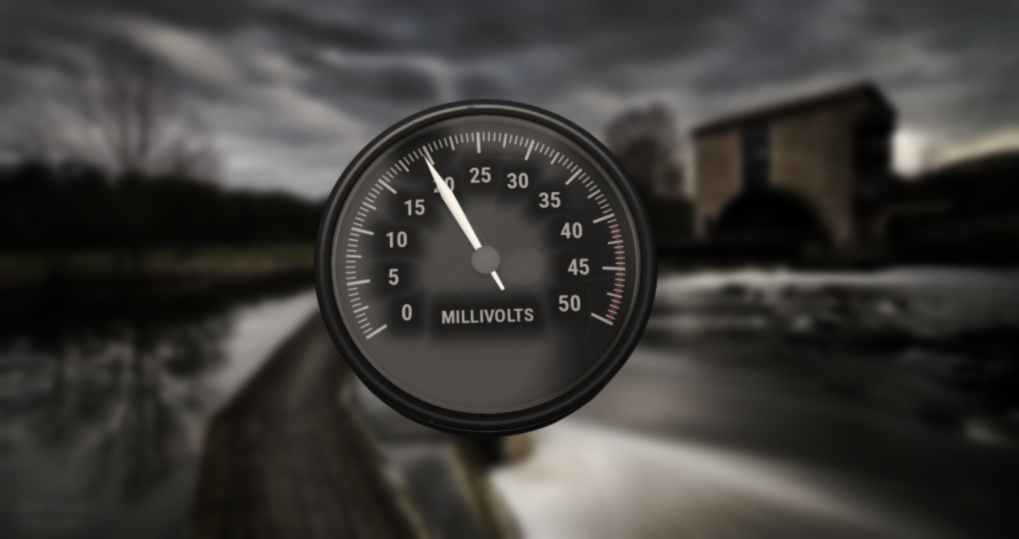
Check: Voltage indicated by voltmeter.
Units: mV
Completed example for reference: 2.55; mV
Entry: 19.5; mV
